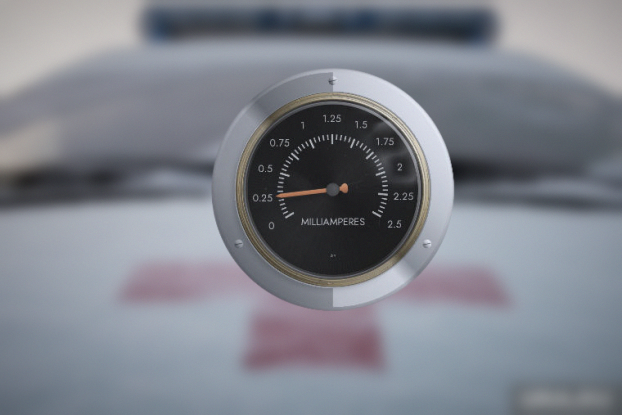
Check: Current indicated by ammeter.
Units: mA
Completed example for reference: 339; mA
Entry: 0.25; mA
